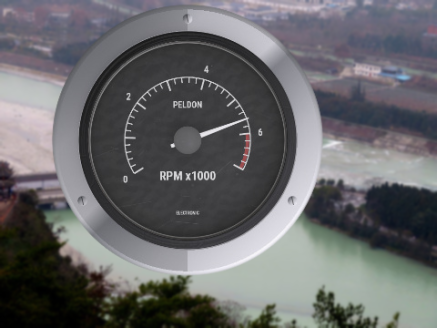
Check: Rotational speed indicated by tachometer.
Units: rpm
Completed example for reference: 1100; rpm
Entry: 5600; rpm
